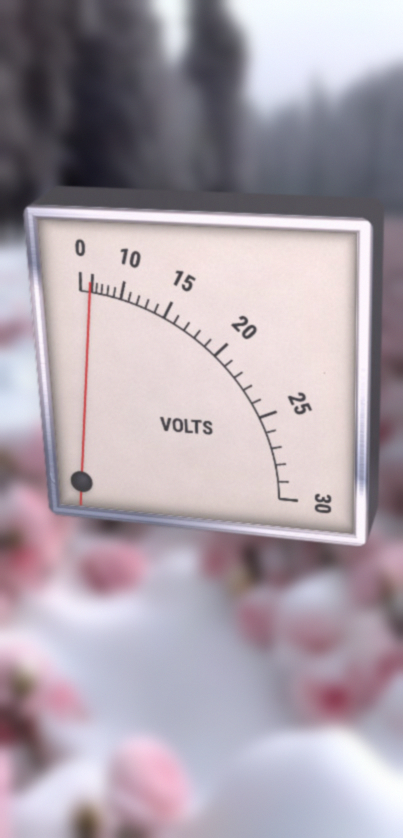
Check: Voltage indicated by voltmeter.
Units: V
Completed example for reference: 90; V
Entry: 5; V
